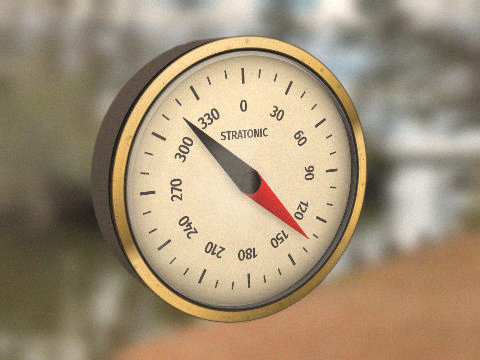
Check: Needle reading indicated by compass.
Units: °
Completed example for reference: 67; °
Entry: 135; °
